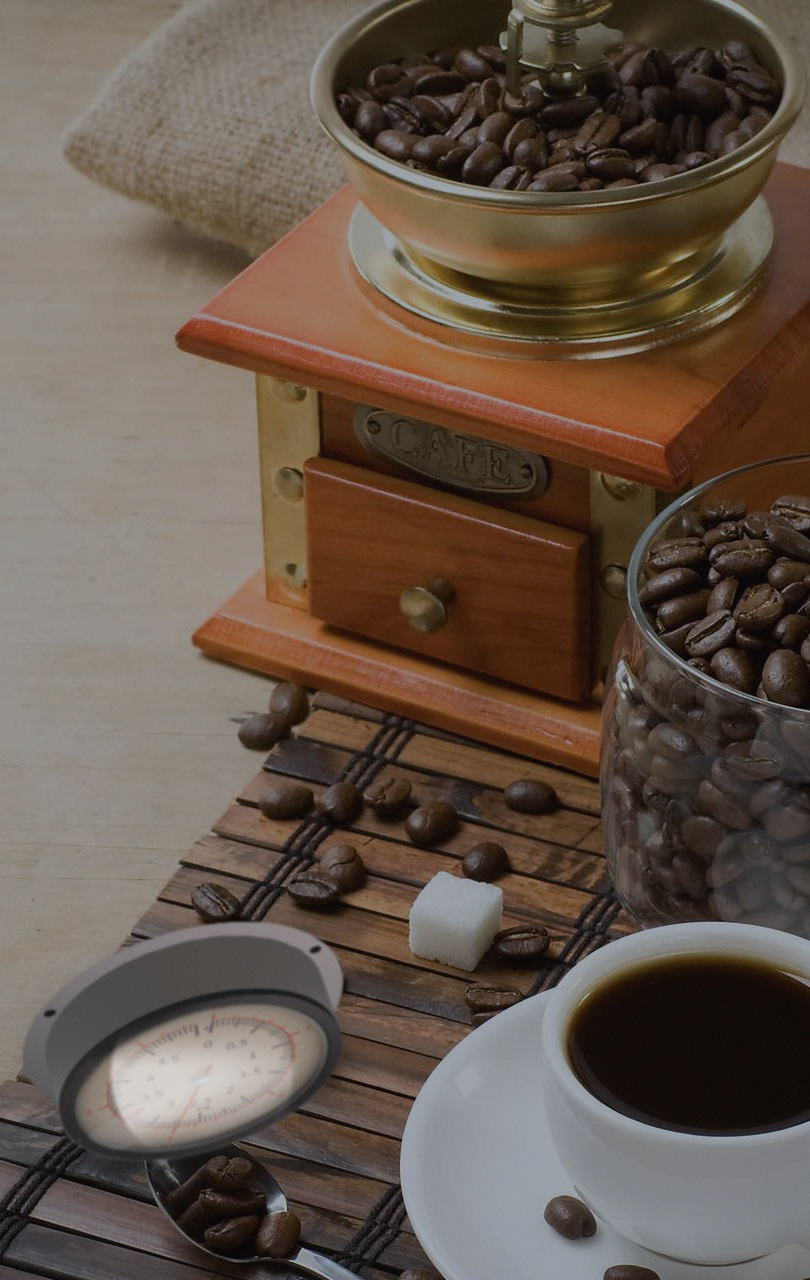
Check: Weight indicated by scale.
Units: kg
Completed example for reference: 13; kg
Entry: 2.75; kg
